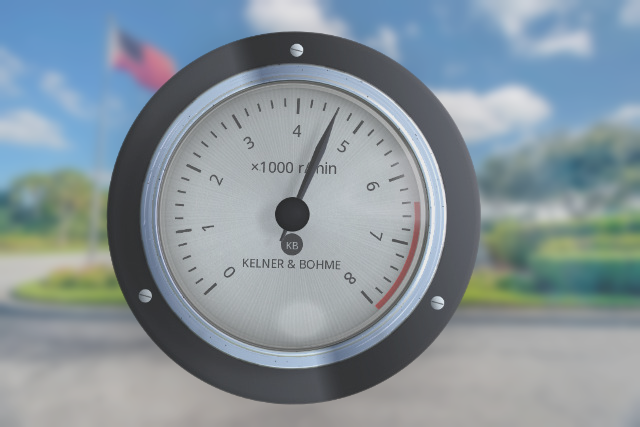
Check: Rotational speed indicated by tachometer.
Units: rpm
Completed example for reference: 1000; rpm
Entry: 4600; rpm
